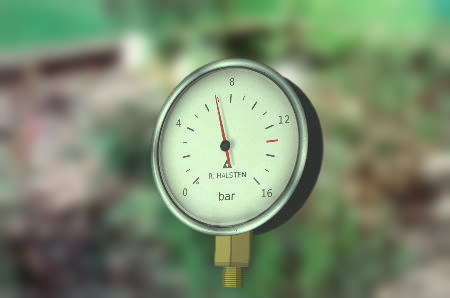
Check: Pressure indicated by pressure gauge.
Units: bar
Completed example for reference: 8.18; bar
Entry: 7; bar
